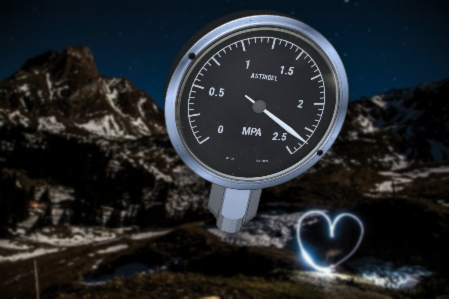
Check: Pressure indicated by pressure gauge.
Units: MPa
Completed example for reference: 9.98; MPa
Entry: 2.35; MPa
